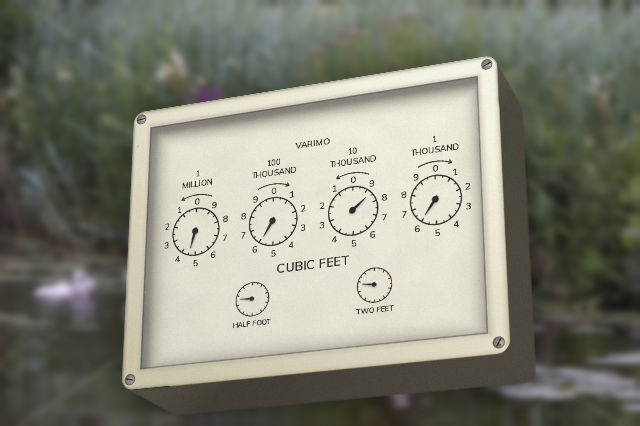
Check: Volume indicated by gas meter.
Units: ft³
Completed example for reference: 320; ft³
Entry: 458600; ft³
